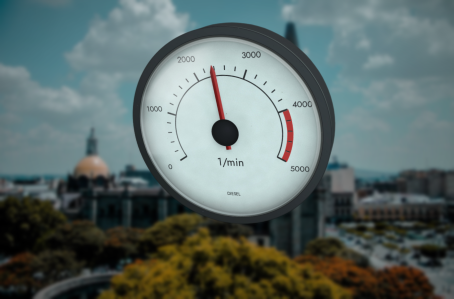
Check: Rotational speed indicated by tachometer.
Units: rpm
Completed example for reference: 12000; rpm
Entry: 2400; rpm
